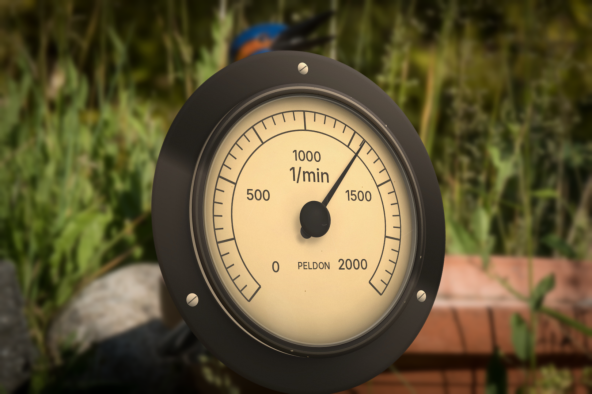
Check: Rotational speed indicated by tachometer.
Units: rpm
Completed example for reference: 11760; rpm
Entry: 1300; rpm
